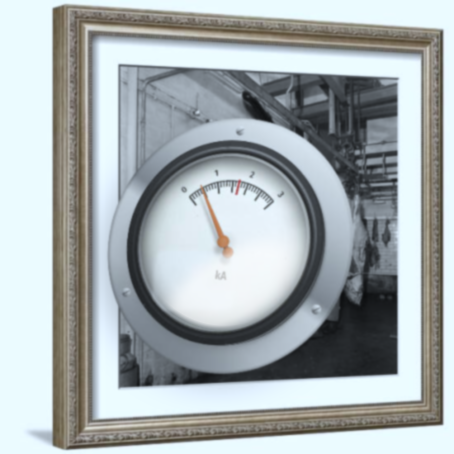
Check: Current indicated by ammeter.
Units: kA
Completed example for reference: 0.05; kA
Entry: 0.5; kA
